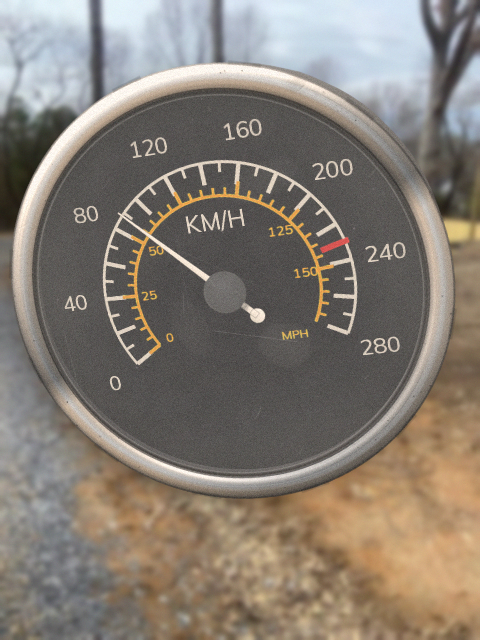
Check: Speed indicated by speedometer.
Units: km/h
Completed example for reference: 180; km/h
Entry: 90; km/h
